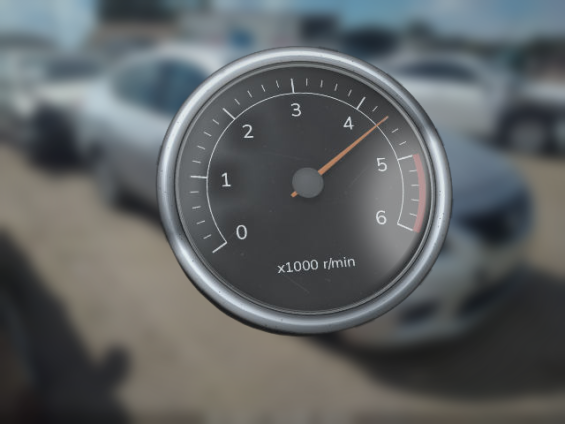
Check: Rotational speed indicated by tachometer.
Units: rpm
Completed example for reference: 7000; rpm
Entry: 4400; rpm
